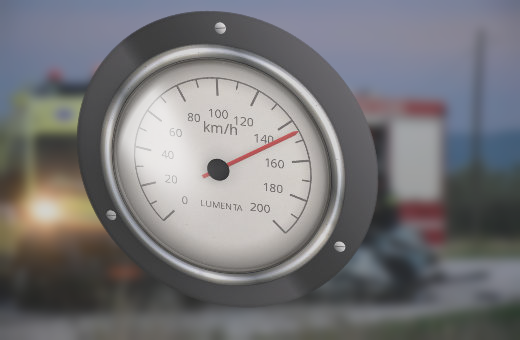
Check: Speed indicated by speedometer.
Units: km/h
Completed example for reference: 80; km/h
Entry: 145; km/h
